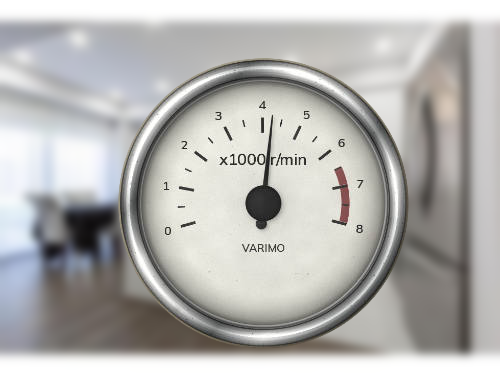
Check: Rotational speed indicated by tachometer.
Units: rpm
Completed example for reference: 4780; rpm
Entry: 4250; rpm
